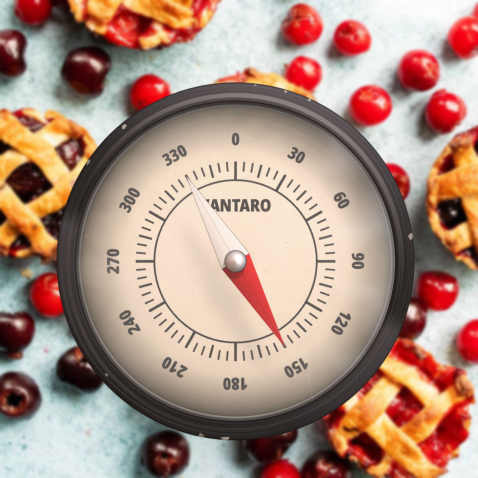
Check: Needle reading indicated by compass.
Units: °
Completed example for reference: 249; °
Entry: 150; °
